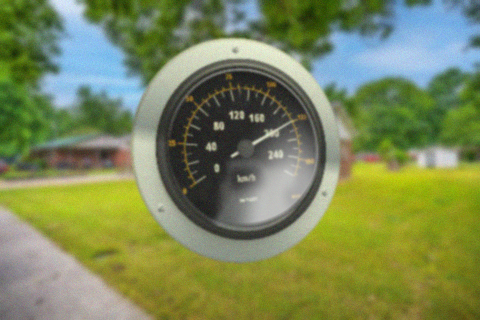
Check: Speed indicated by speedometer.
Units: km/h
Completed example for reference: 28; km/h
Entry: 200; km/h
